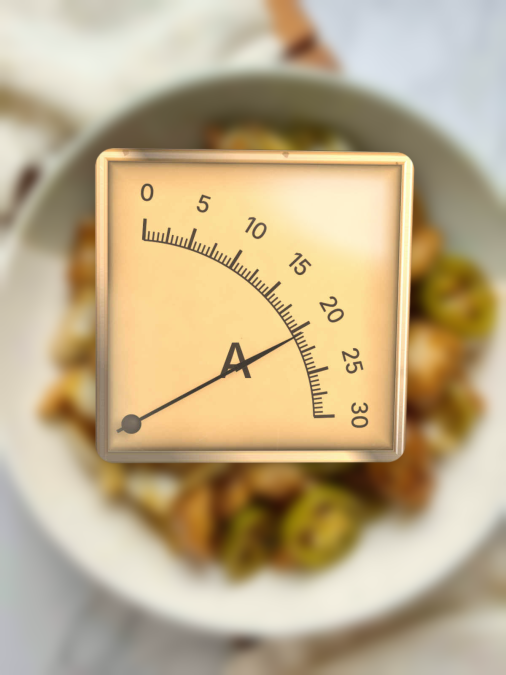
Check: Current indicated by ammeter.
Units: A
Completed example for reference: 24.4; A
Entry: 20.5; A
